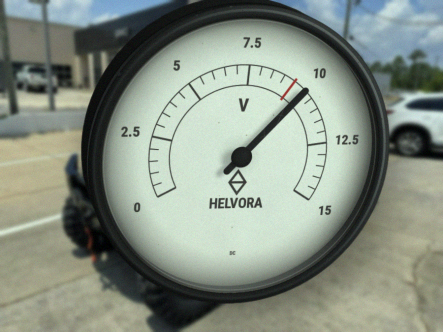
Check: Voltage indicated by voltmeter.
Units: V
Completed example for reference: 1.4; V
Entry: 10; V
